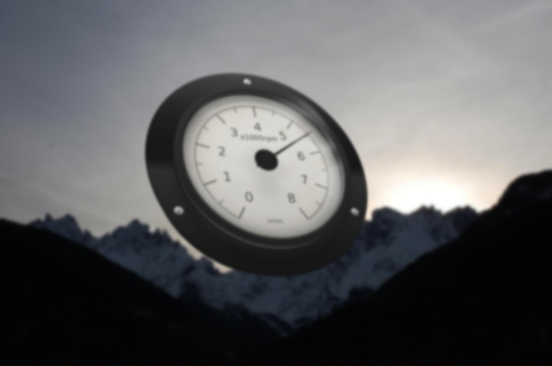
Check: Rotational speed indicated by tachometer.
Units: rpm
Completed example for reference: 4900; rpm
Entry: 5500; rpm
